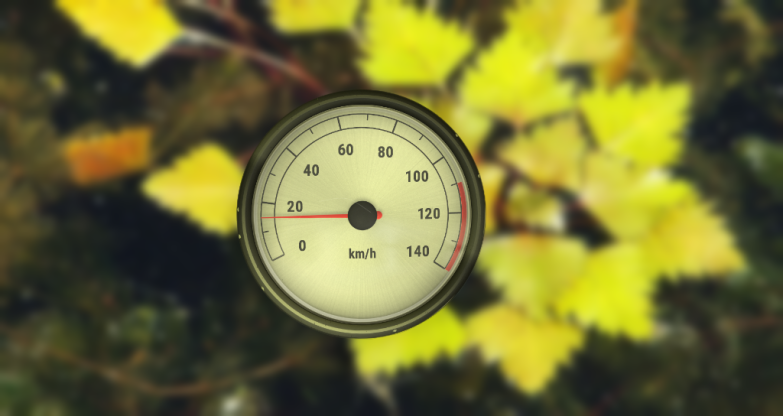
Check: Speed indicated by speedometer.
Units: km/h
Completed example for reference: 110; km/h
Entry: 15; km/h
